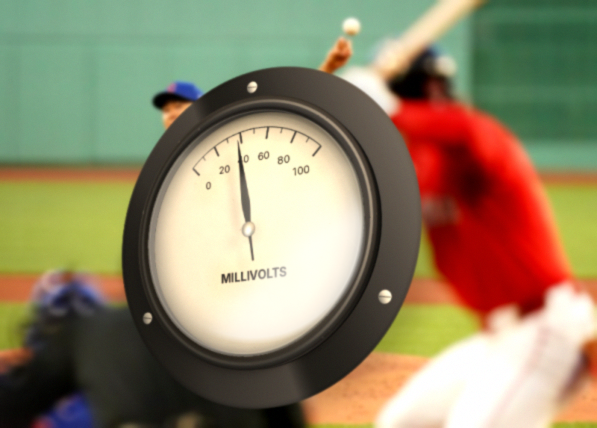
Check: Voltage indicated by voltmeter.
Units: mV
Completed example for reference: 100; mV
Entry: 40; mV
